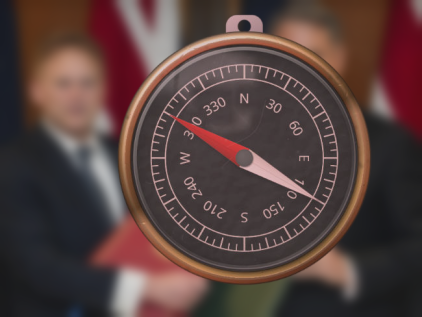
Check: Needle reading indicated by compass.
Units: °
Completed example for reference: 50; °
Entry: 300; °
